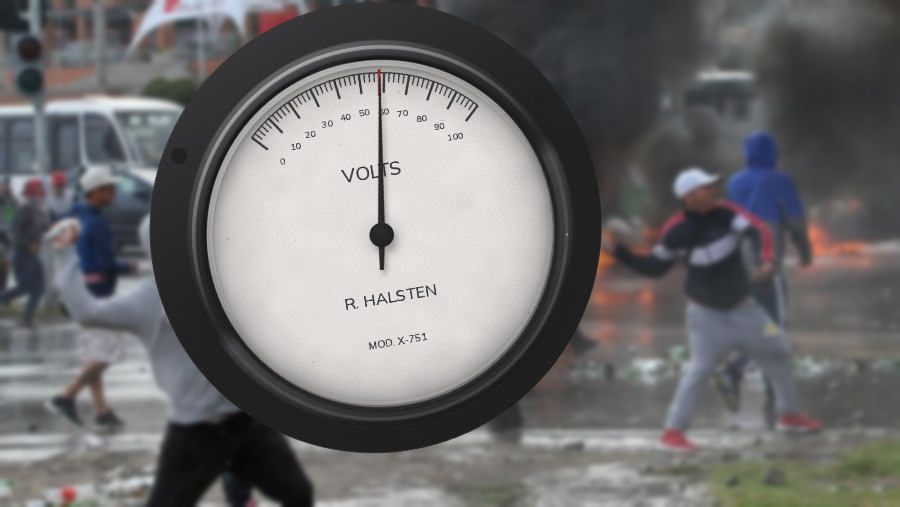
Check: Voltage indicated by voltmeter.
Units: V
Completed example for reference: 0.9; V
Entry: 58; V
